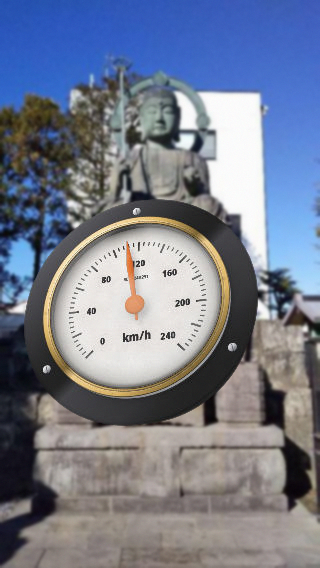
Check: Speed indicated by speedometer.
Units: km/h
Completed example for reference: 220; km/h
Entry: 112; km/h
